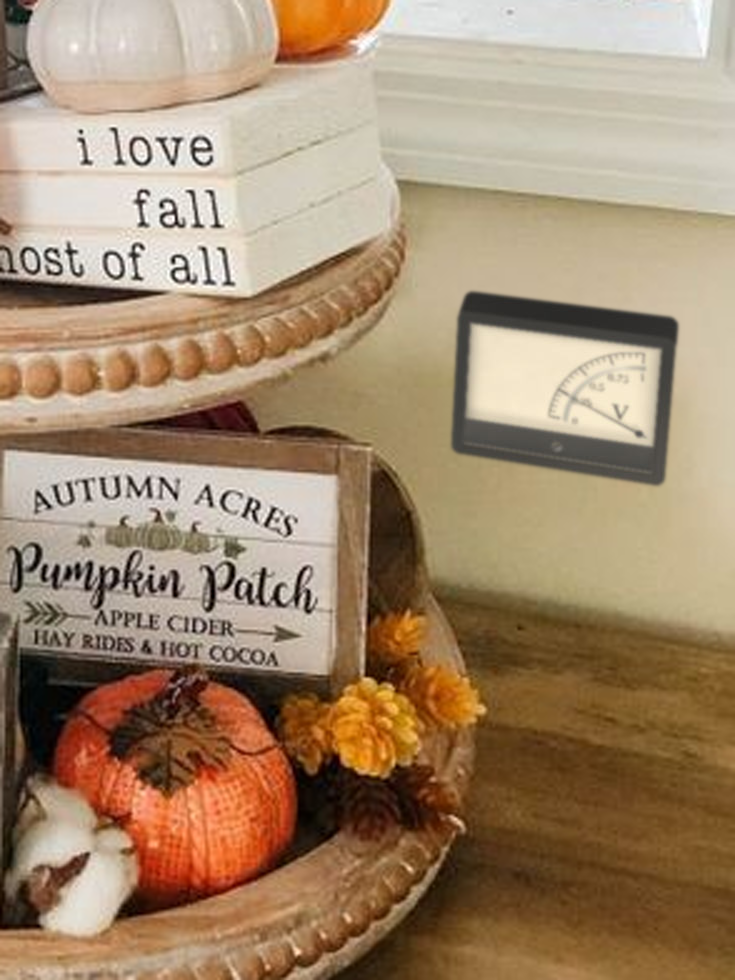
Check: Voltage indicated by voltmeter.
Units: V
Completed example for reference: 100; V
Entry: 0.25; V
